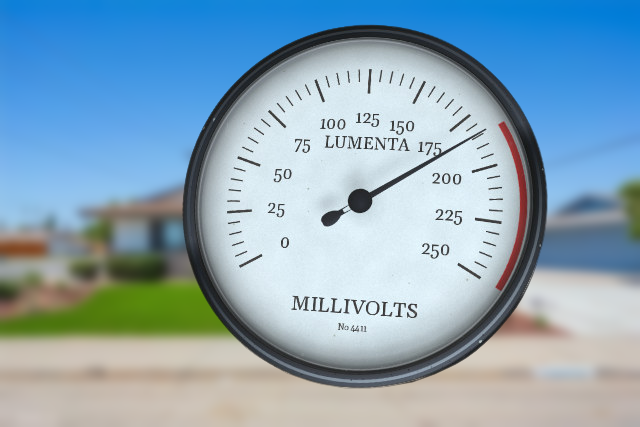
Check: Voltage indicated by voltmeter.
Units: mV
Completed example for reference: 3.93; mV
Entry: 185; mV
